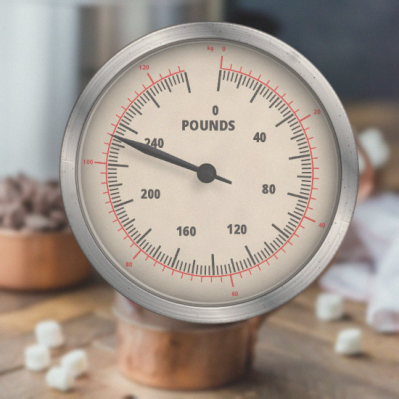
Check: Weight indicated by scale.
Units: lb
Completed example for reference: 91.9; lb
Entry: 234; lb
